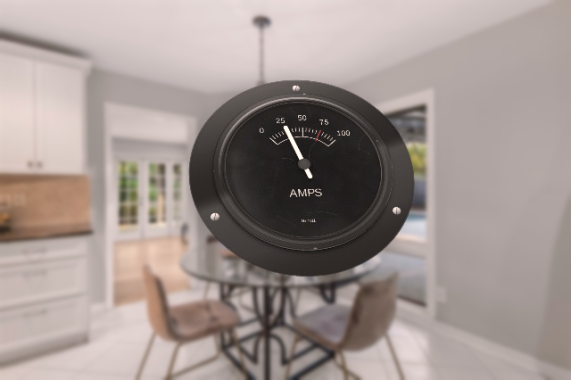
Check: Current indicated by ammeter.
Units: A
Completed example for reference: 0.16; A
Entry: 25; A
